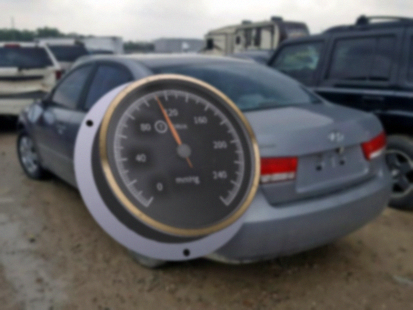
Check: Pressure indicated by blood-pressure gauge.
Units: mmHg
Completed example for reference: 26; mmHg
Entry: 110; mmHg
